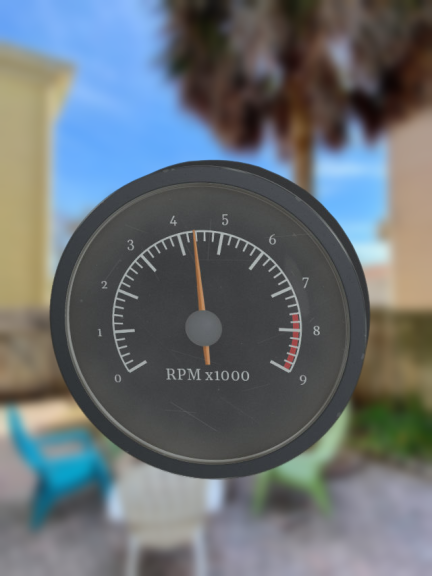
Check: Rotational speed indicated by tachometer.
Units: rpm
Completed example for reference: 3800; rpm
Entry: 4400; rpm
